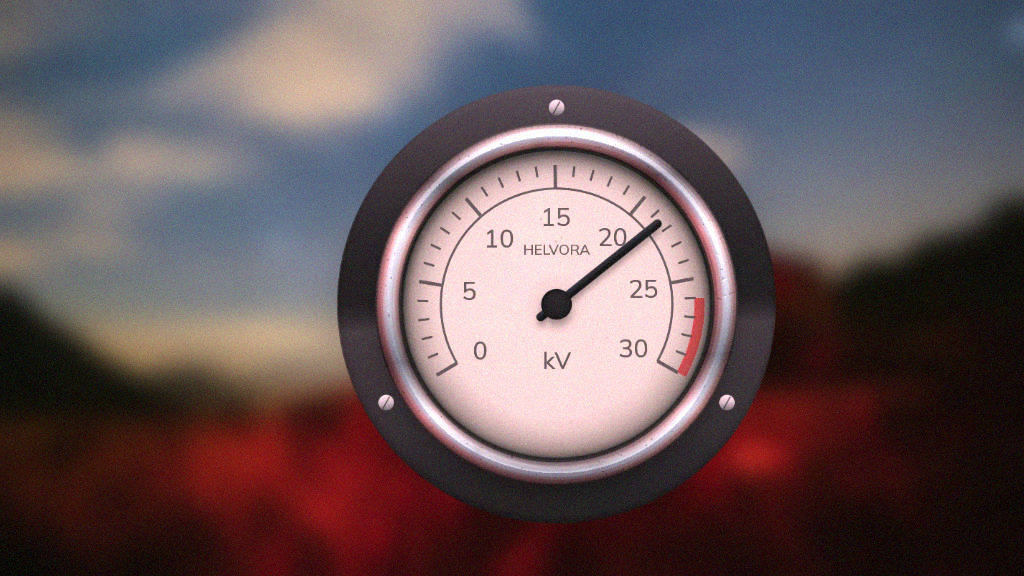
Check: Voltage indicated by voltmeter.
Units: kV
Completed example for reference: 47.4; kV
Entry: 21.5; kV
